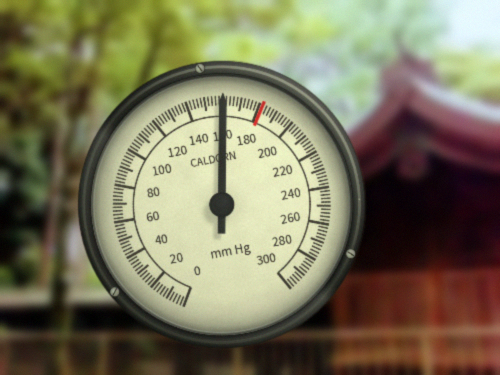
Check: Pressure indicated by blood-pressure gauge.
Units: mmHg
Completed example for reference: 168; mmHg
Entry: 160; mmHg
